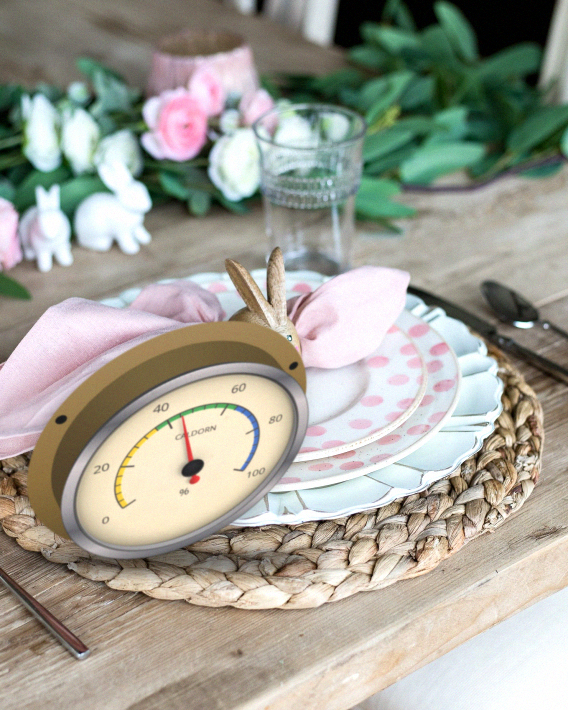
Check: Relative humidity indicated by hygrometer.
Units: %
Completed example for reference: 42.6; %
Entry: 44; %
